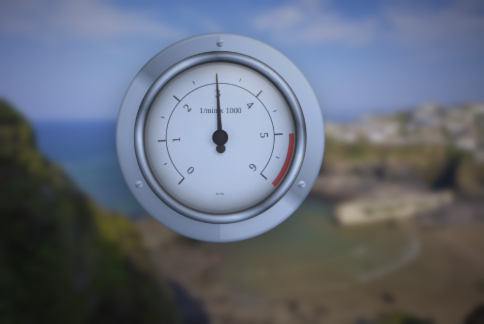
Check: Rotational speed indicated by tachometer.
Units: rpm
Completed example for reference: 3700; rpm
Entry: 3000; rpm
